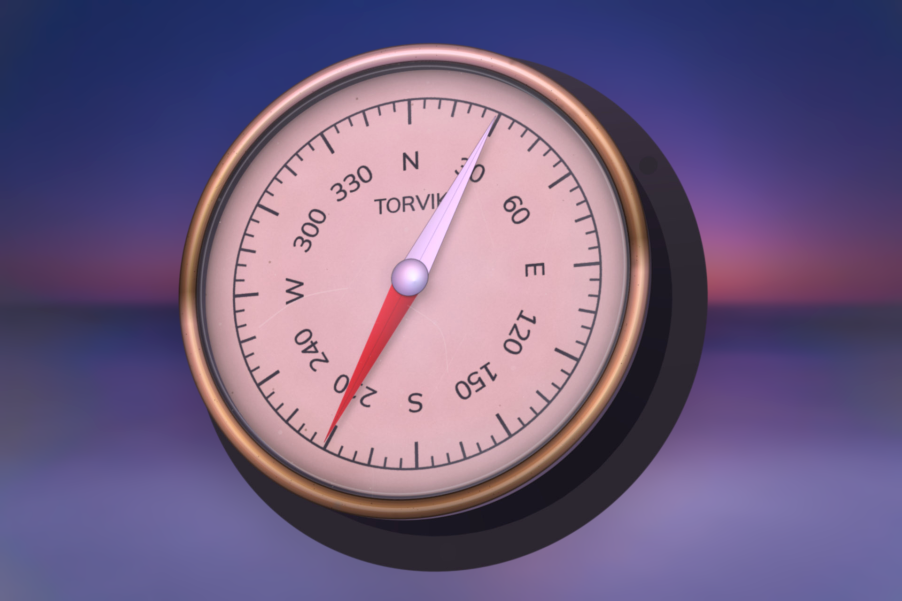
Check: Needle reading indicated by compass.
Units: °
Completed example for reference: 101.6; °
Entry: 210; °
